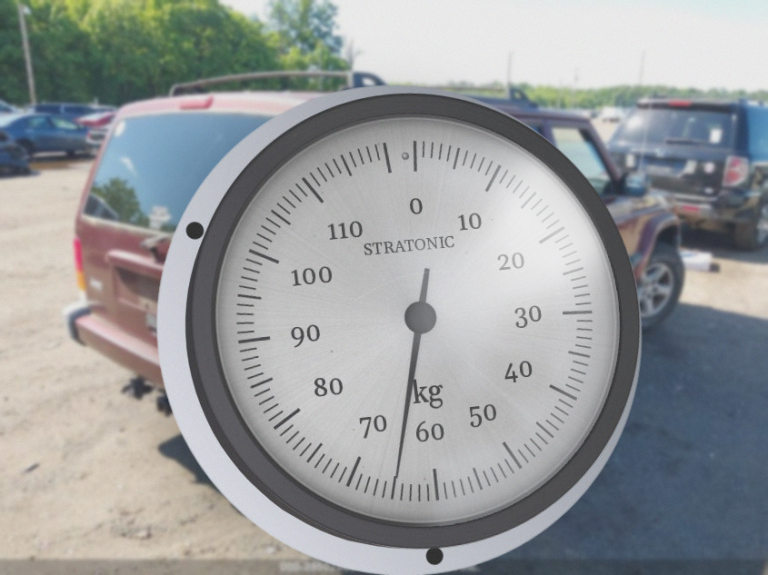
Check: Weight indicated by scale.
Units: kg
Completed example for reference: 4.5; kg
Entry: 65; kg
